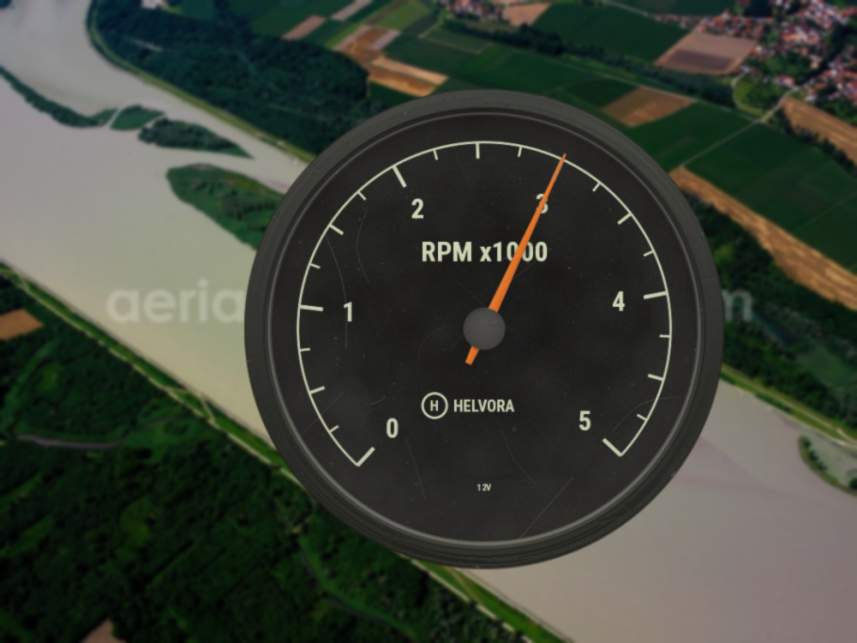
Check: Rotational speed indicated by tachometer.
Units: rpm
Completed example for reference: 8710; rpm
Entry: 3000; rpm
